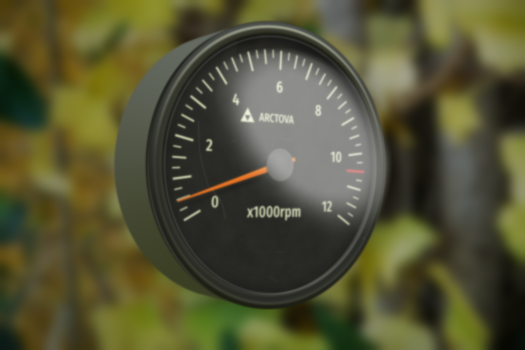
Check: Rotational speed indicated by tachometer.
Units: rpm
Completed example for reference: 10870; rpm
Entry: 500; rpm
